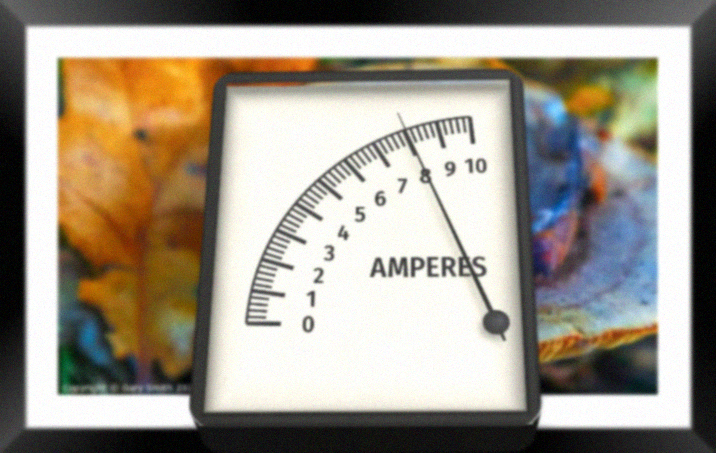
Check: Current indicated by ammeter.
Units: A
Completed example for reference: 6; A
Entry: 8; A
